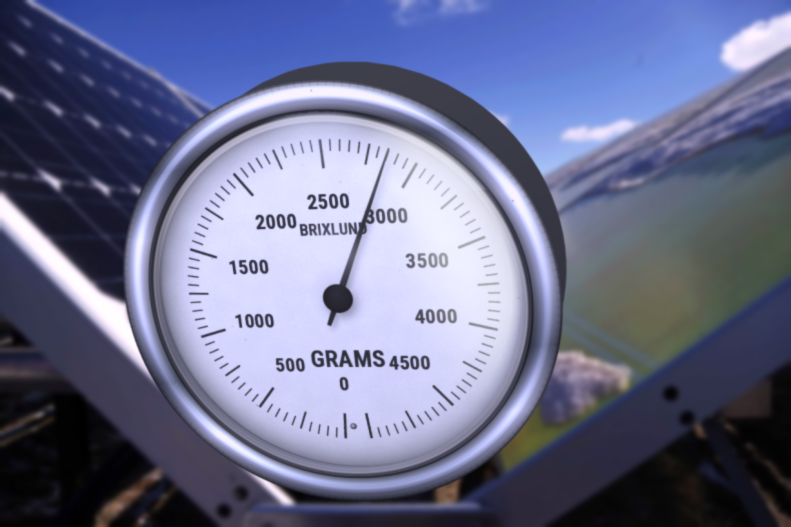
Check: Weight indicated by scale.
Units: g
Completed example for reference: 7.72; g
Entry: 2850; g
